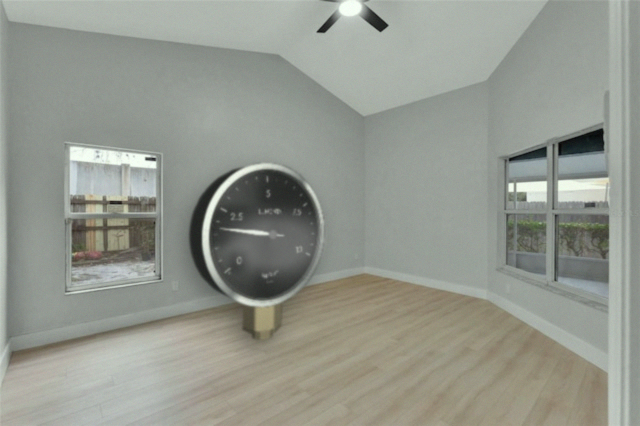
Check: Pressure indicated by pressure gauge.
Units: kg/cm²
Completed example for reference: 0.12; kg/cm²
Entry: 1.75; kg/cm²
